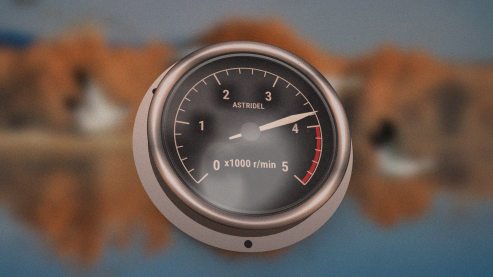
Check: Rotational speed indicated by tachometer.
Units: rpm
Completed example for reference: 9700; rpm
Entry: 3800; rpm
